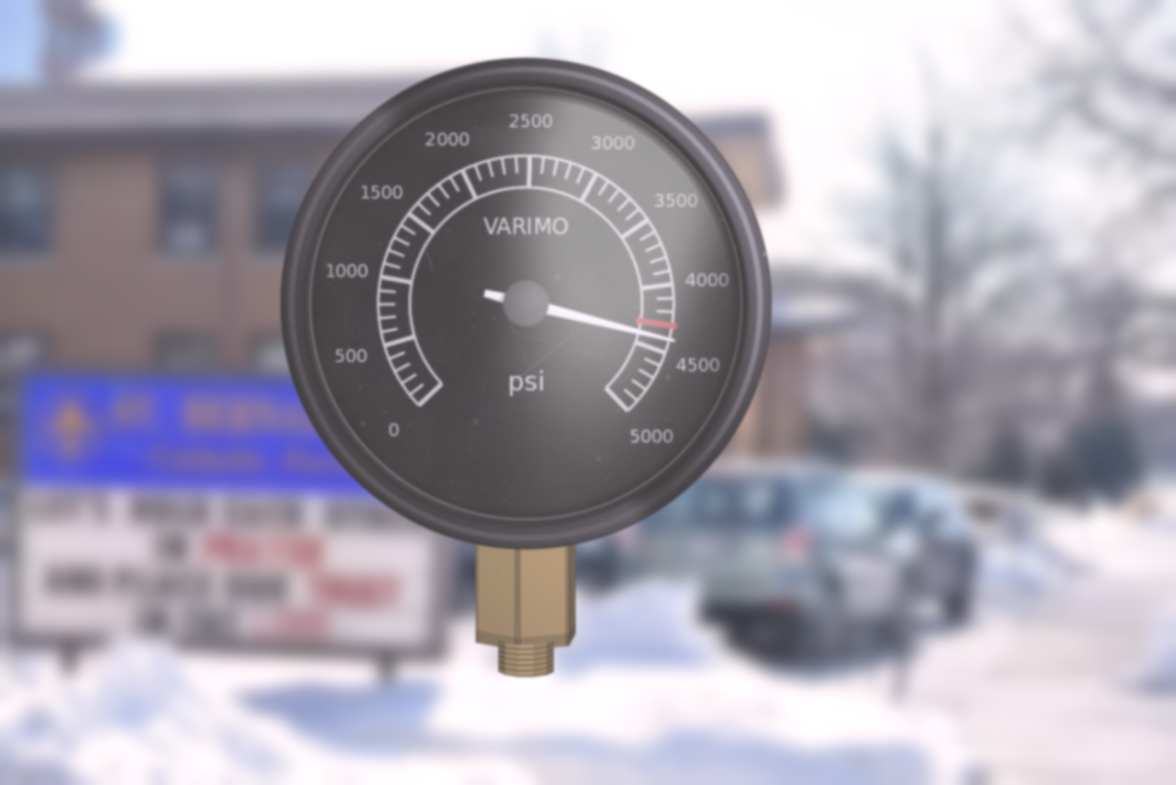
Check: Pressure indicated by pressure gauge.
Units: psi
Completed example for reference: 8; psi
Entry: 4400; psi
